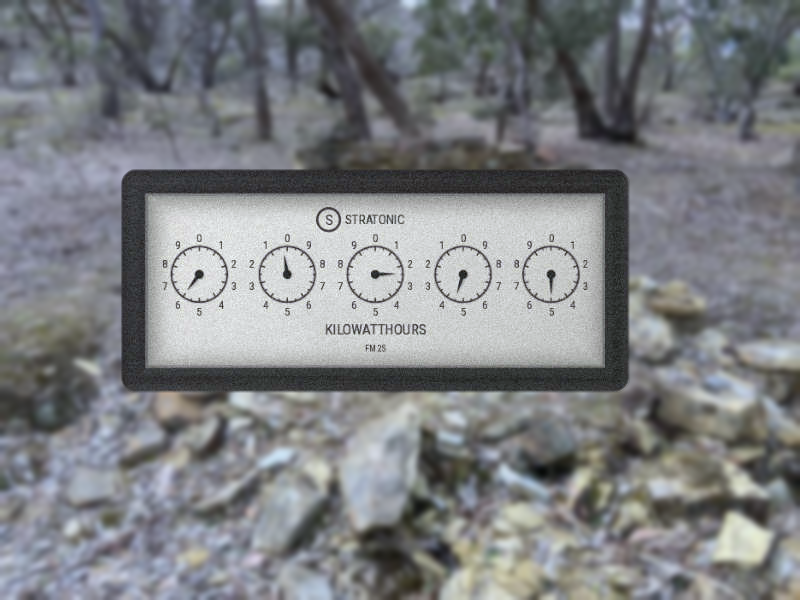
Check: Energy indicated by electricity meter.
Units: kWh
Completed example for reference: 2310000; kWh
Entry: 60245; kWh
